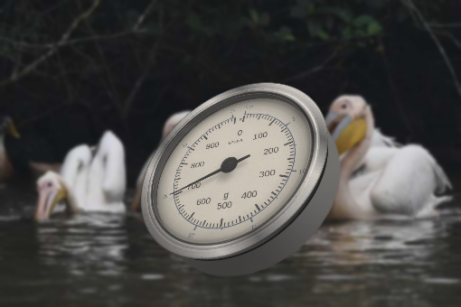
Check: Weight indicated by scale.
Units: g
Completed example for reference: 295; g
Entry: 700; g
